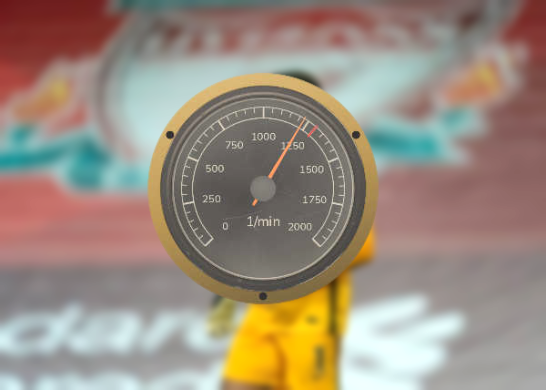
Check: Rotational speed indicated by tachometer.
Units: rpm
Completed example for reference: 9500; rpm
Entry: 1225; rpm
